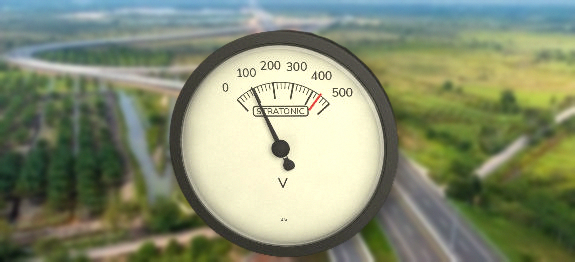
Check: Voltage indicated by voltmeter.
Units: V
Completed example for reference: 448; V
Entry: 100; V
